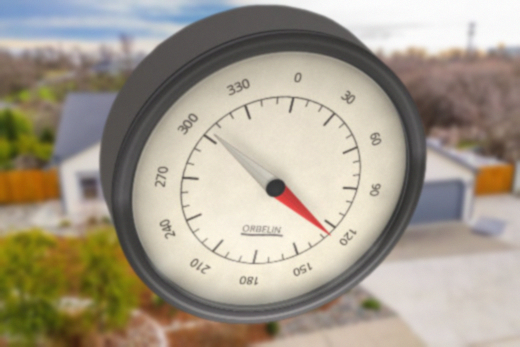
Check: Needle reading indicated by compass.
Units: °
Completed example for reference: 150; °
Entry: 125; °
